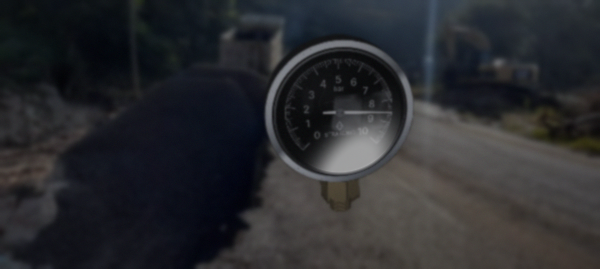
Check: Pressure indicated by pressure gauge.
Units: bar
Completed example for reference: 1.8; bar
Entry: 8.5; bar
